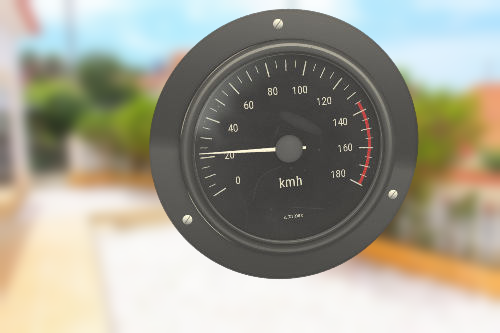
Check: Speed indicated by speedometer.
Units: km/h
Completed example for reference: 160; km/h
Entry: 22.5; km/h
